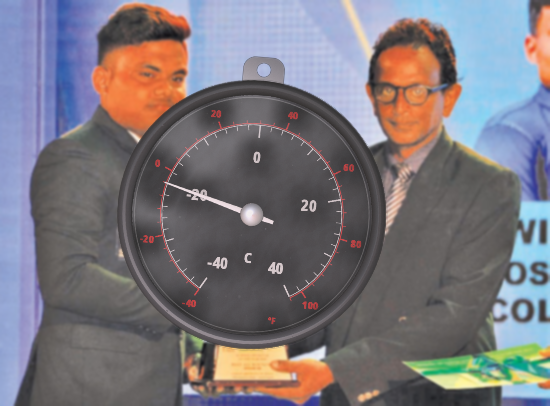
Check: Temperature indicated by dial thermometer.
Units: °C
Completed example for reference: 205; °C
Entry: -20; °C
